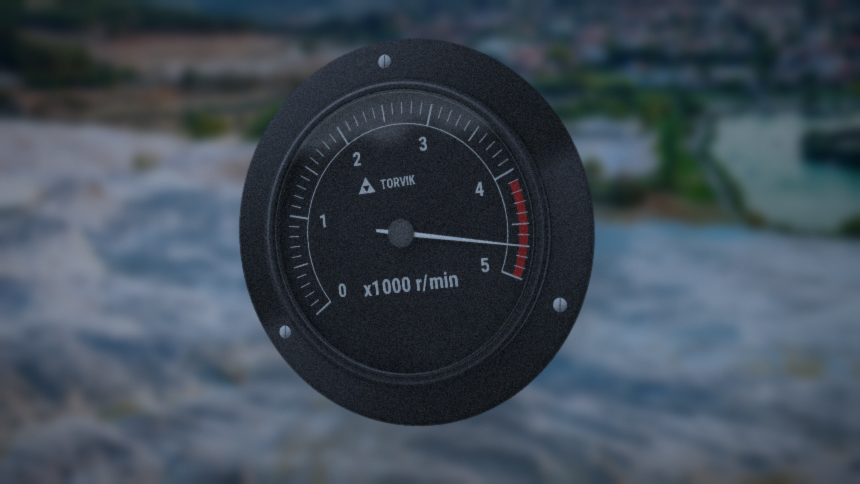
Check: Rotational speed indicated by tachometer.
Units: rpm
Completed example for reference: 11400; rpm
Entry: 4700; rpm
